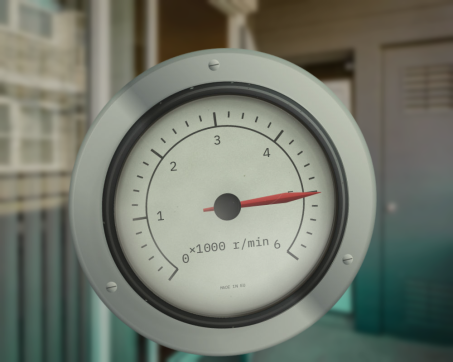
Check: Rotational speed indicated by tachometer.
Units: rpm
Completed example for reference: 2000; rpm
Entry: 5000; rpm
